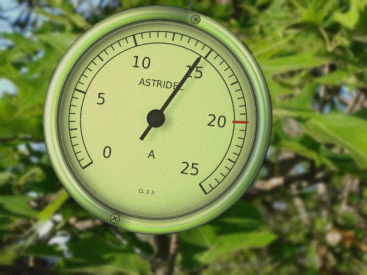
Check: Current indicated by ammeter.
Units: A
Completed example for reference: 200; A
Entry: 14.75; A
